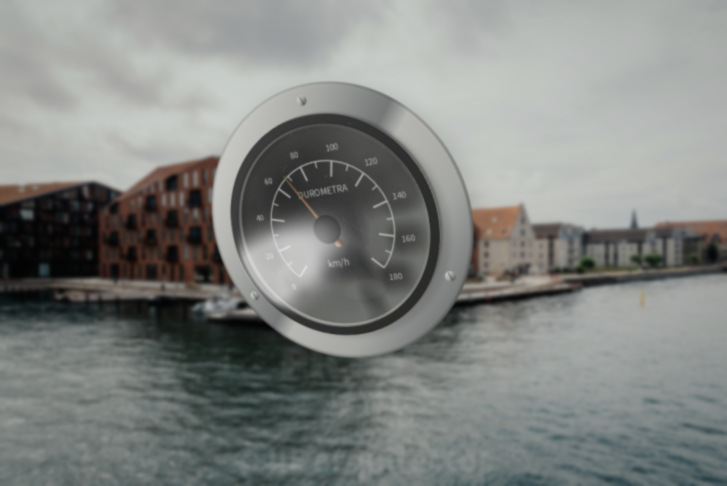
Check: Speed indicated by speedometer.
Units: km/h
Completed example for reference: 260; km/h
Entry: 70; km/h
